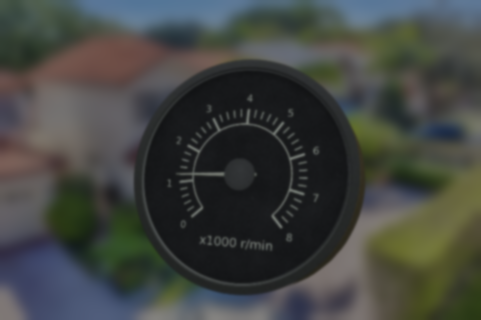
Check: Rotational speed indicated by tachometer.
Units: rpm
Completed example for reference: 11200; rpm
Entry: 1200; rpm
